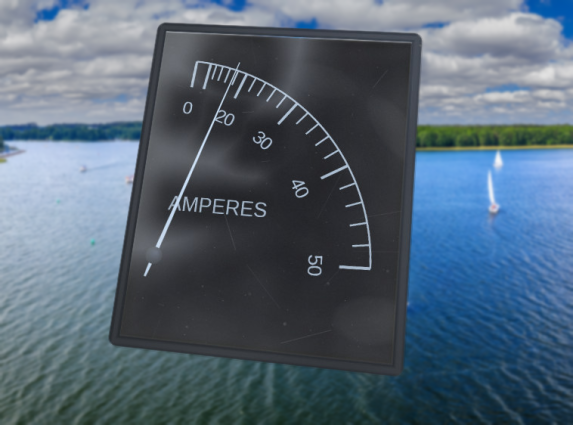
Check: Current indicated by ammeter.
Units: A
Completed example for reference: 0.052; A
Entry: 18; A
